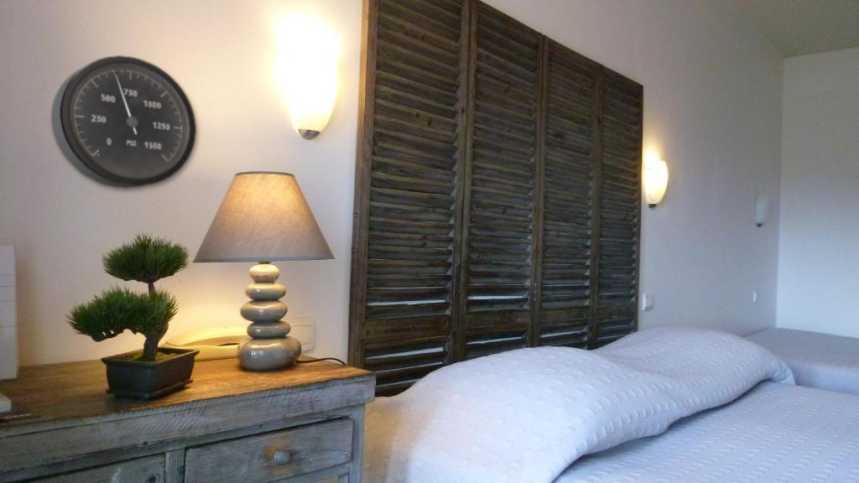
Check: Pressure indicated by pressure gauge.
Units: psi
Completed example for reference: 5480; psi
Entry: 650; psi
